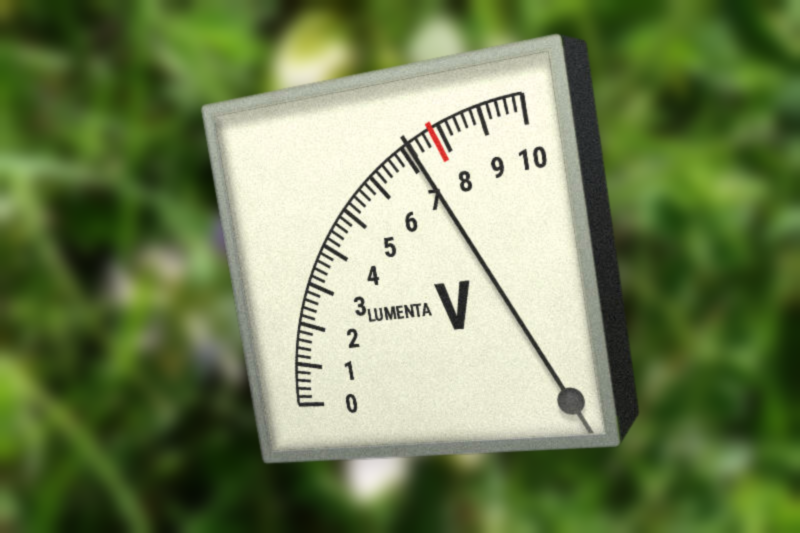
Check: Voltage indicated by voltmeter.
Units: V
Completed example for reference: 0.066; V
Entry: 7.2; V
